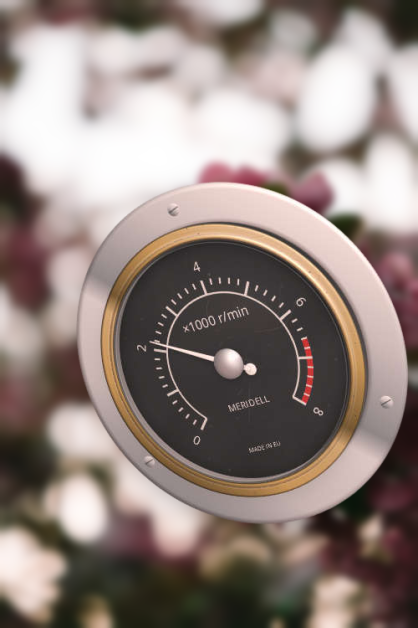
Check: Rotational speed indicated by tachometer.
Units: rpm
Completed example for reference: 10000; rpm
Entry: 2200; rpm
